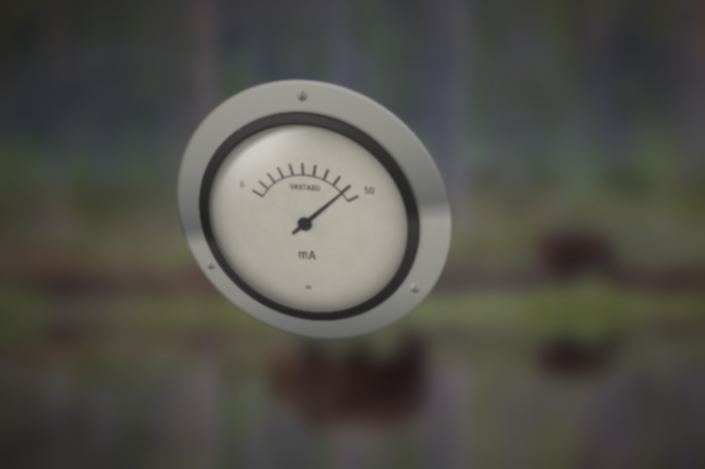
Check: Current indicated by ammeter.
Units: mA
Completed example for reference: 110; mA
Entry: 45; mA
